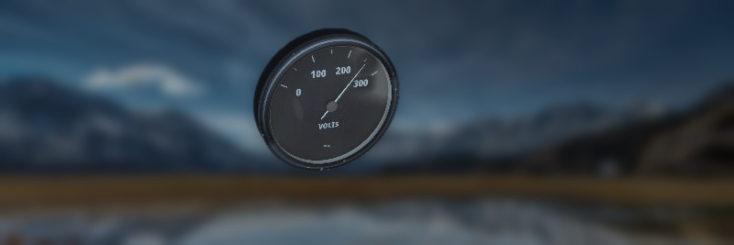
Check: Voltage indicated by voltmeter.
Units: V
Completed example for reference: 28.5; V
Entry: 250; V
